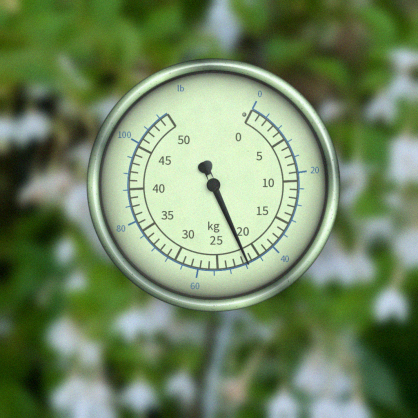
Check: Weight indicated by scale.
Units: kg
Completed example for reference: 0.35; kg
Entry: 21.5; kg
